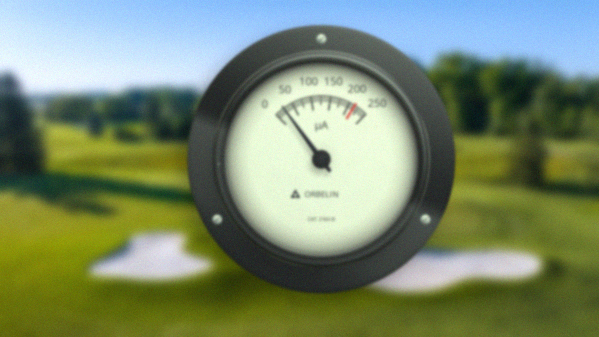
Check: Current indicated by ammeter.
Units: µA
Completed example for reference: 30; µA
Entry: 25; µA
